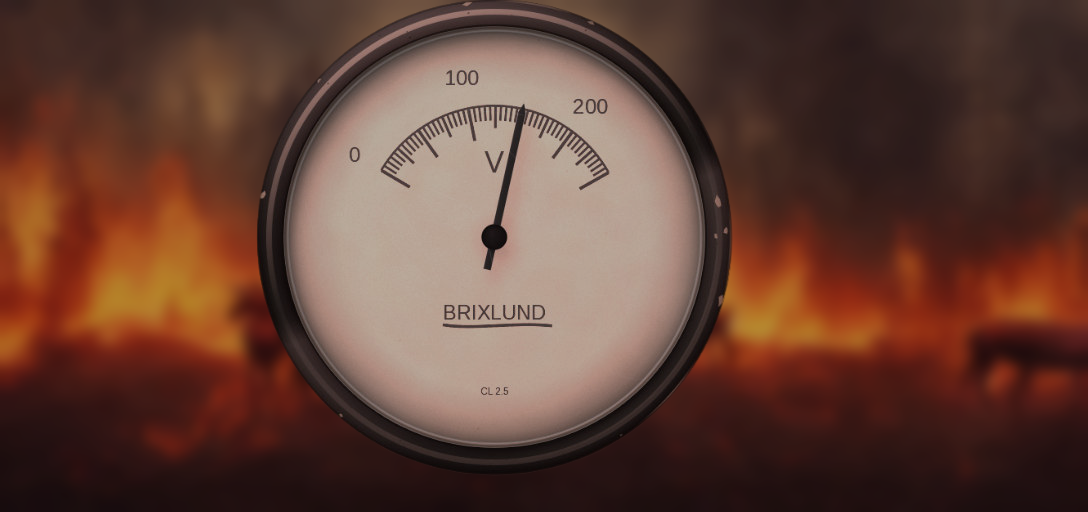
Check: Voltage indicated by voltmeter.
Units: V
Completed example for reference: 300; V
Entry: 150; V
